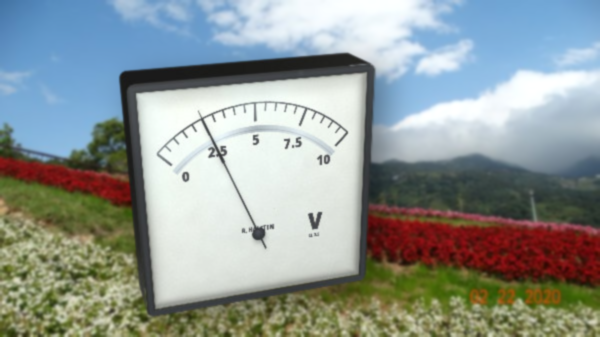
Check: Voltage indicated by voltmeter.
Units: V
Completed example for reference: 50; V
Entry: 2.5; V
